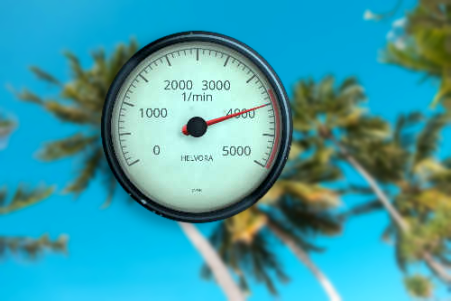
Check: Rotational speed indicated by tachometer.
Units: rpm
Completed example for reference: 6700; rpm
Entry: 4000; rpm
